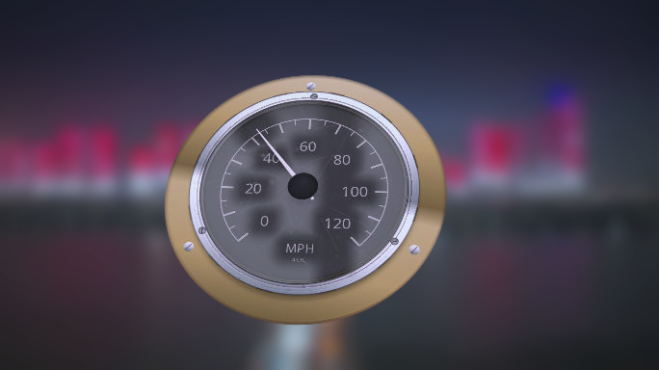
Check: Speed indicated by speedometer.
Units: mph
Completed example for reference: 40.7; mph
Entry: 42.5; mph
